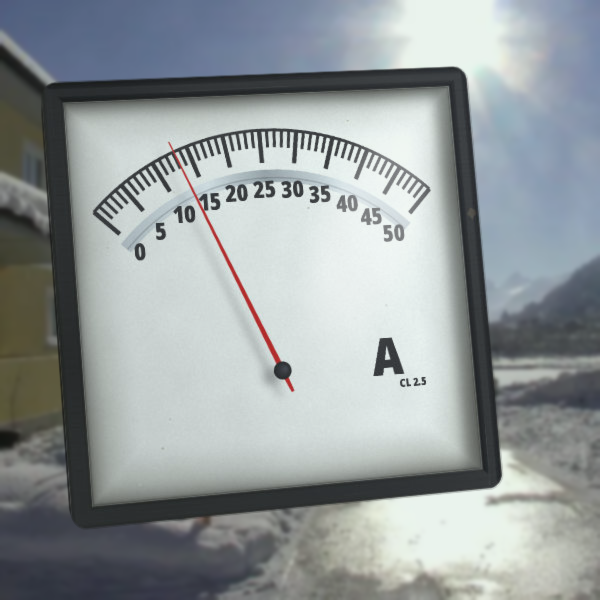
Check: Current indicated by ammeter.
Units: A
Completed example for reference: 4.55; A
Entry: 13; A
